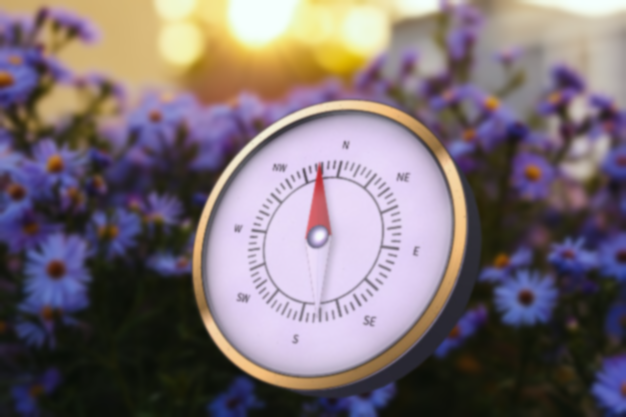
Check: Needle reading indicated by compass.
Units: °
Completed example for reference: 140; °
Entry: 345; °
